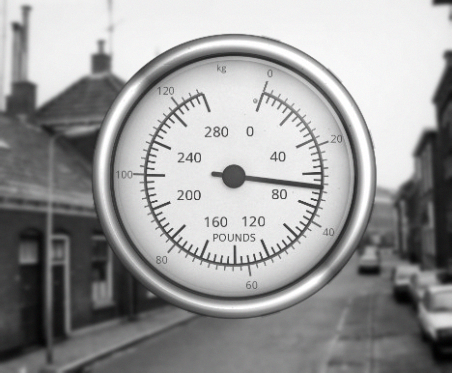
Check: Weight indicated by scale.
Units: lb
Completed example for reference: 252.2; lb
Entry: 68; lb
